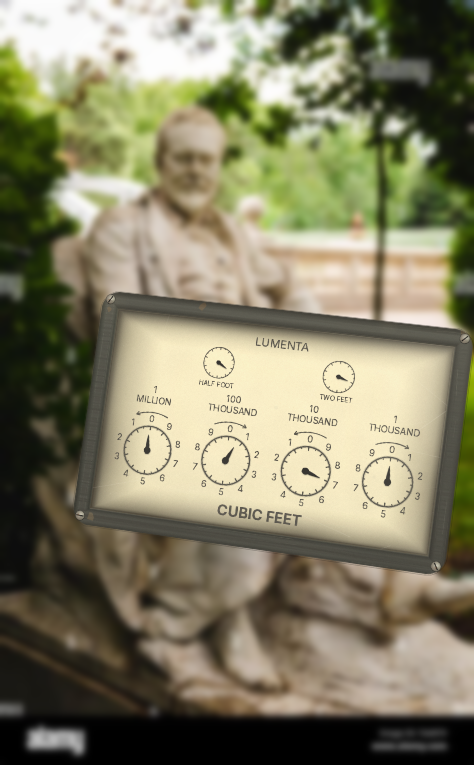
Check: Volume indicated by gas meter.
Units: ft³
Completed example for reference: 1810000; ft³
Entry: 7000; ft³
